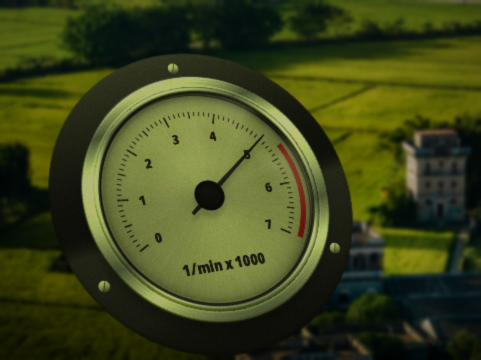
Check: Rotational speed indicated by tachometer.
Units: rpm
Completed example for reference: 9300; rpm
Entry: 5000; rpm
